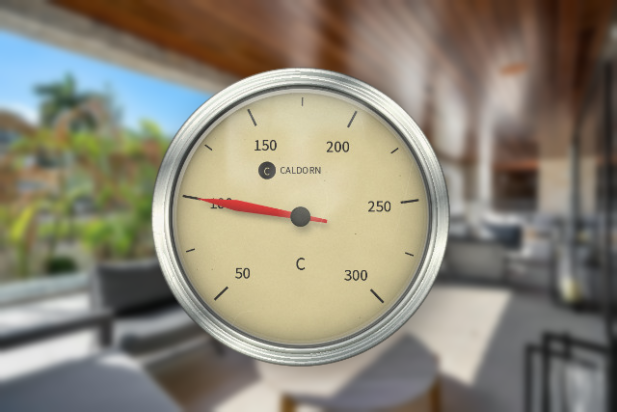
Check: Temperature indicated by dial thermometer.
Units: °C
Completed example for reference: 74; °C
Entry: 100; °C
